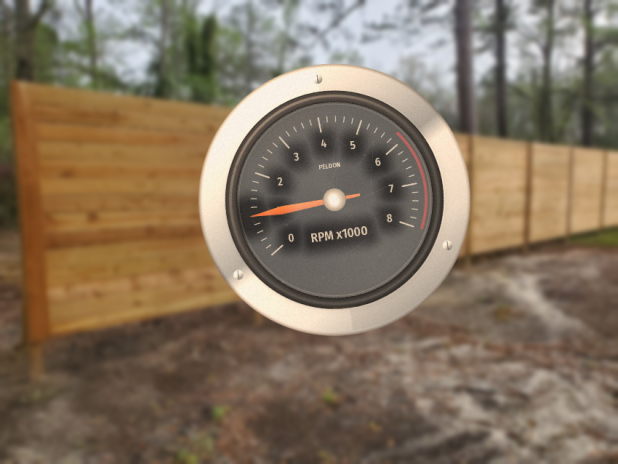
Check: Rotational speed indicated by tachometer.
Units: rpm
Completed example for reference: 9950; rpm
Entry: 1000; rpm
